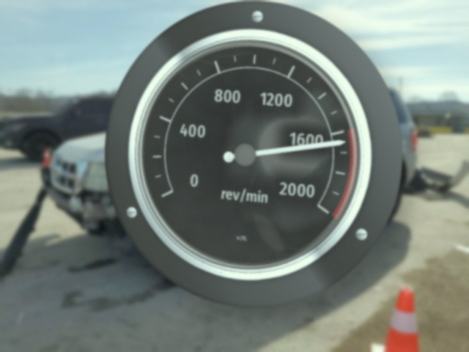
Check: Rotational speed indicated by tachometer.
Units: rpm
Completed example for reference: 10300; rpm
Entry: 1650; rpm
